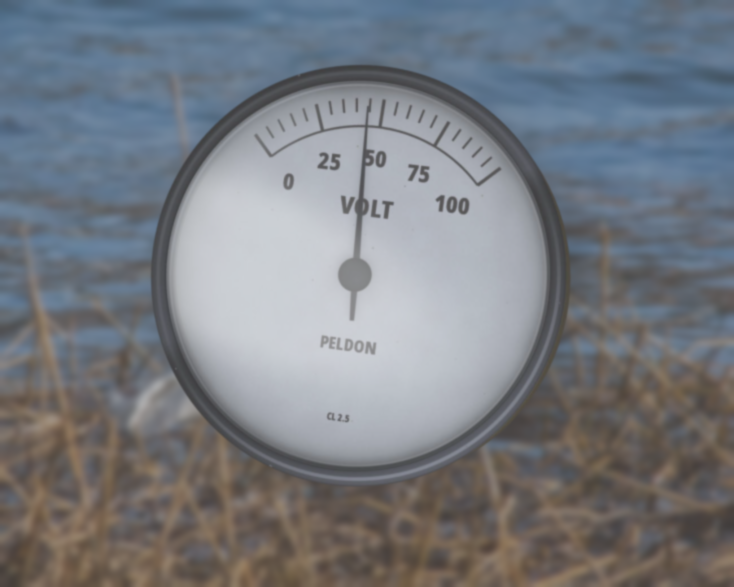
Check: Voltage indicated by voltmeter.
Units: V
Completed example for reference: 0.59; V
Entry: 45; V
